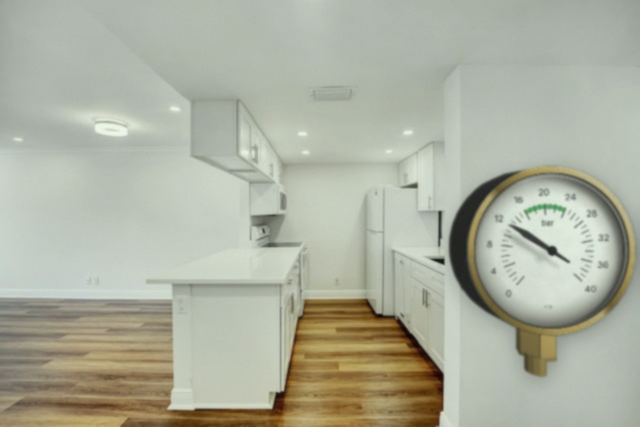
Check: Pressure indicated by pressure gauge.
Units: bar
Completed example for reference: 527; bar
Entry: 12; bar
